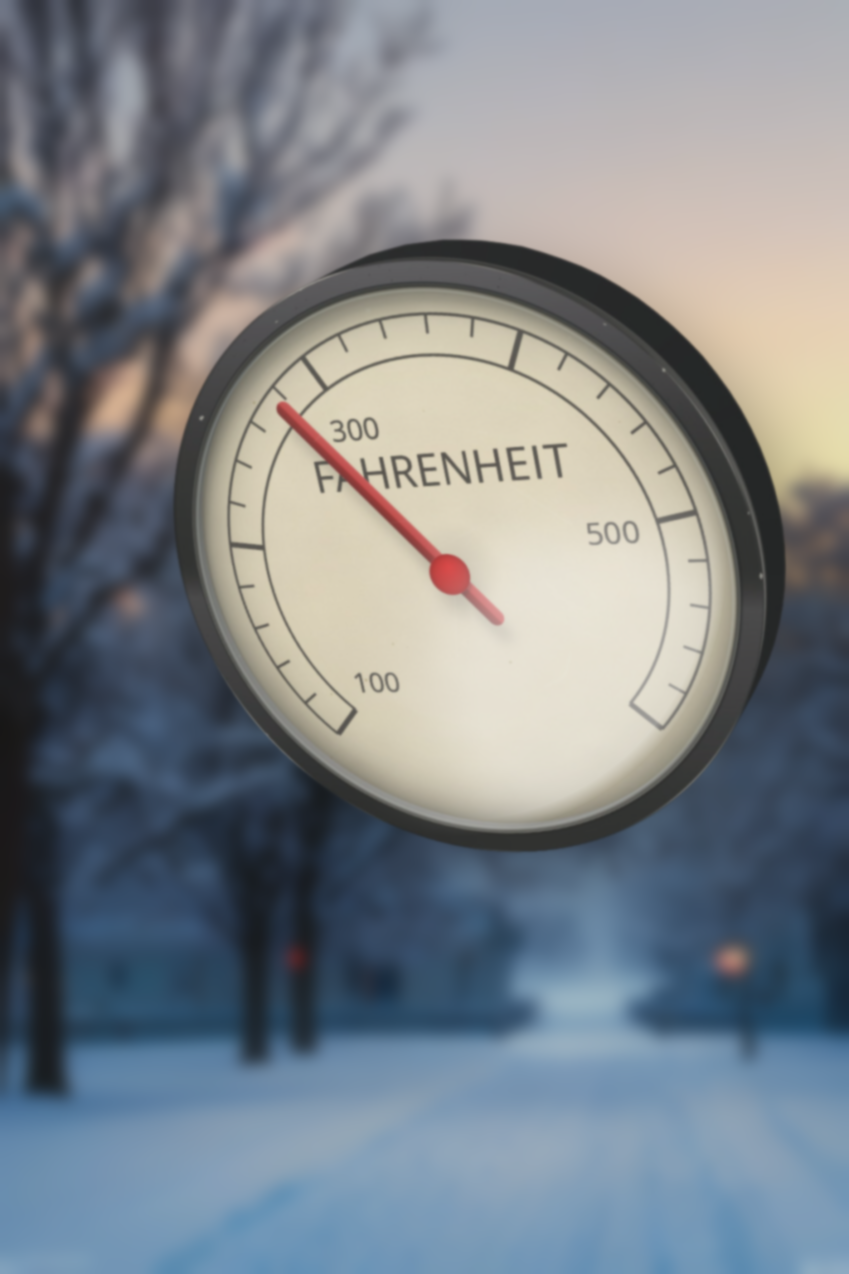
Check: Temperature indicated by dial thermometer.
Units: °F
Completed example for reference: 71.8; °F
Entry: 280; °F
